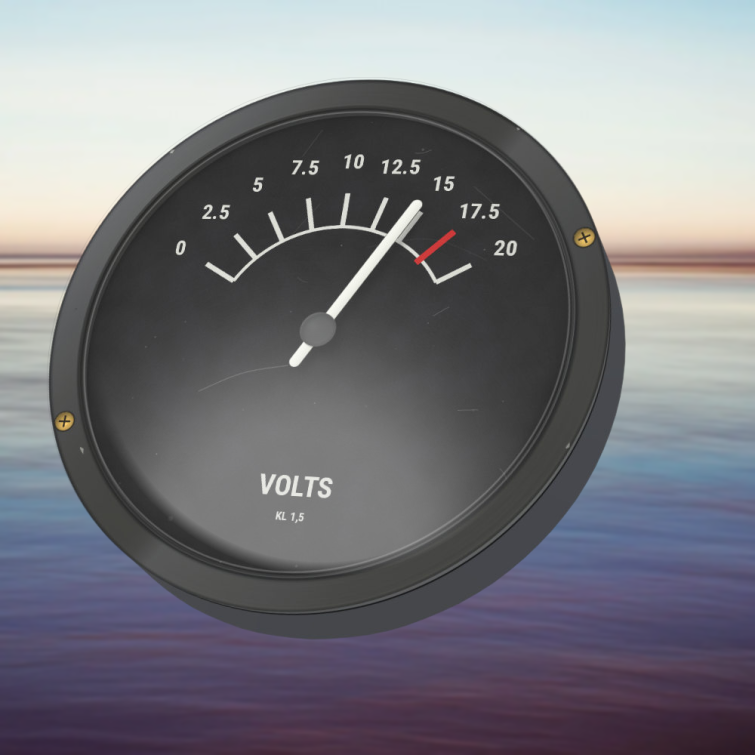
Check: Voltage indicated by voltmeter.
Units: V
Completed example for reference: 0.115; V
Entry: 15; V
